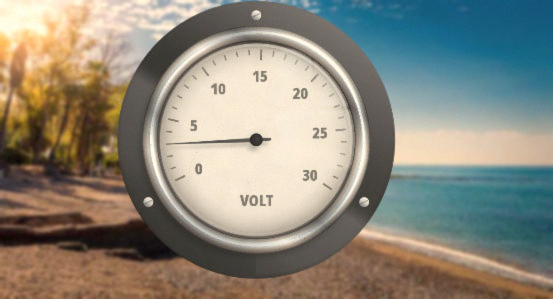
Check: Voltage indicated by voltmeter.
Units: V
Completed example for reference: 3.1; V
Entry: 3; V
